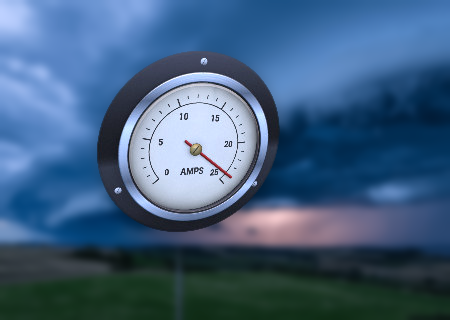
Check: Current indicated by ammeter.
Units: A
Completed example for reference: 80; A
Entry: 24; A
